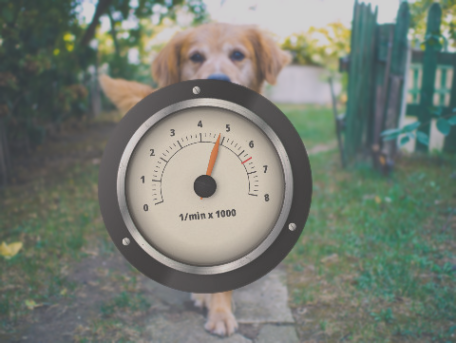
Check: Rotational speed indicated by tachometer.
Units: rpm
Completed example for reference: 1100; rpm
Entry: 4800; rpm
